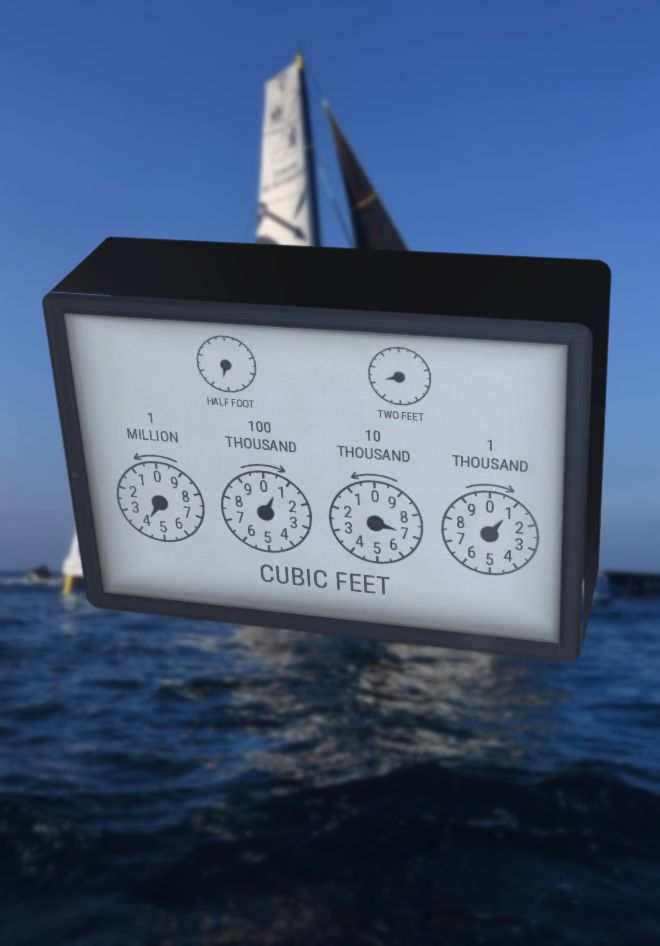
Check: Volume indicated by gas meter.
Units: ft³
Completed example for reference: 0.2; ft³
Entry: 407100; ft³
